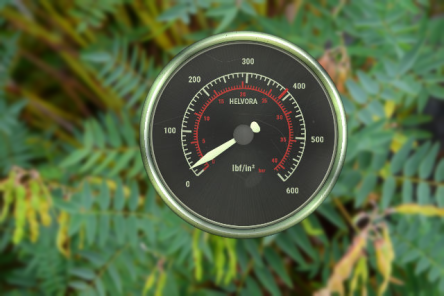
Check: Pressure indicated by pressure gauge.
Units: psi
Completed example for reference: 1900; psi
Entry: 20; psi
